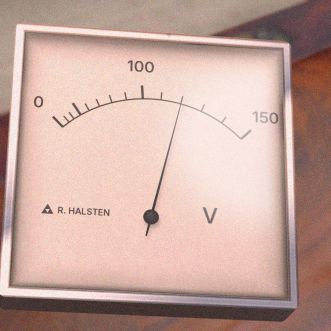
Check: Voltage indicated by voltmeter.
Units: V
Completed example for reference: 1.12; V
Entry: 120; V
